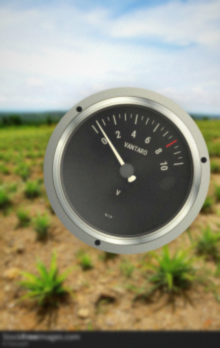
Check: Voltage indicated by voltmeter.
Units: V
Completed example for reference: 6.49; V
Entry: 0.5; V
